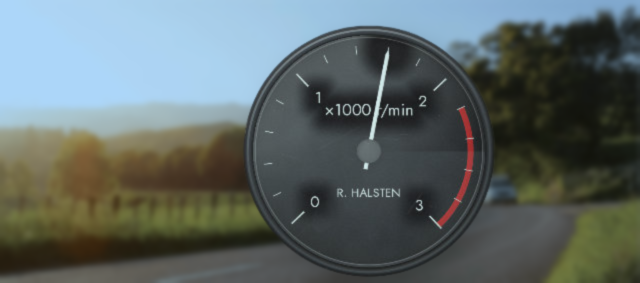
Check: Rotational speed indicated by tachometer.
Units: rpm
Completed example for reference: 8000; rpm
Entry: 1600; rpm
